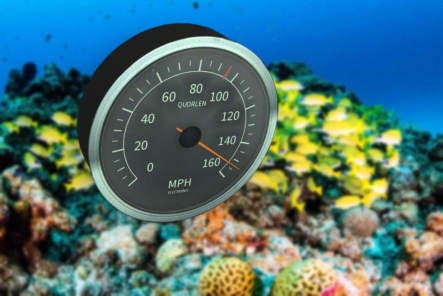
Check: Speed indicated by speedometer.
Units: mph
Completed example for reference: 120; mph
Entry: 152.5; mph
